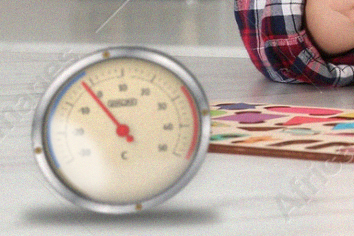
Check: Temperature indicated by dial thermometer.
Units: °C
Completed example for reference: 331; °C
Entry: -2; °C
